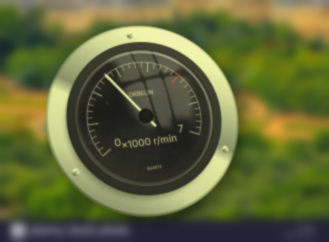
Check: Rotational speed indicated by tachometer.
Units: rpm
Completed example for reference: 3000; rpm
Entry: 2600; rpm
